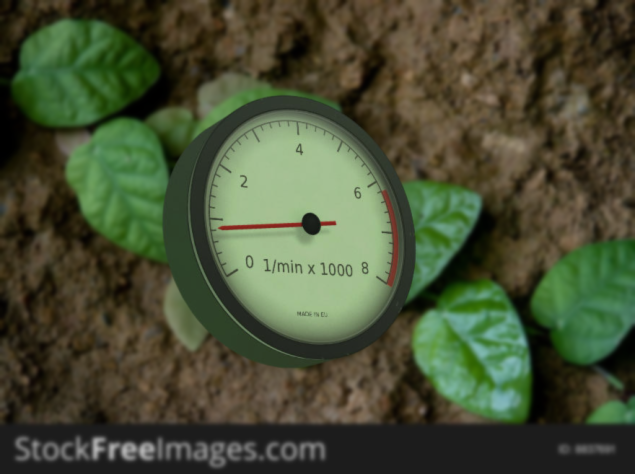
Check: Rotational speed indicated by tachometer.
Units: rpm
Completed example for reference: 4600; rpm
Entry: 800; rpm
